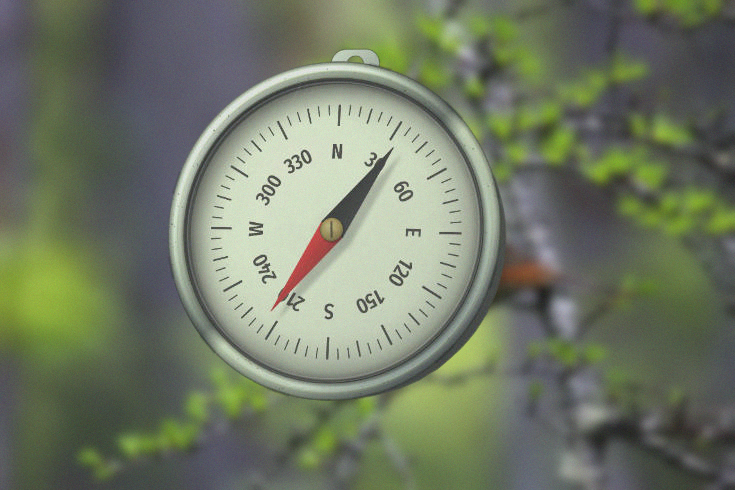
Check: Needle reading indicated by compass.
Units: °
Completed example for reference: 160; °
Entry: 215; °
